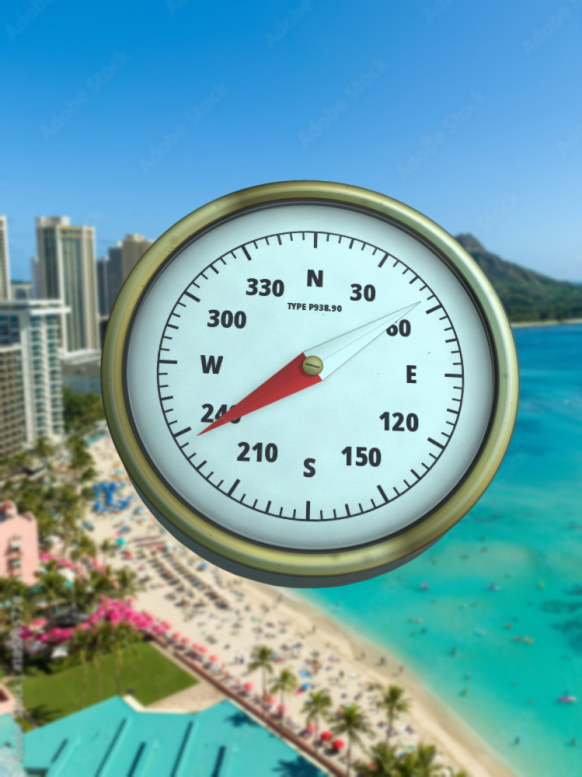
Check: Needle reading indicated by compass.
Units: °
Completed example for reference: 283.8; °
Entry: 235; °
